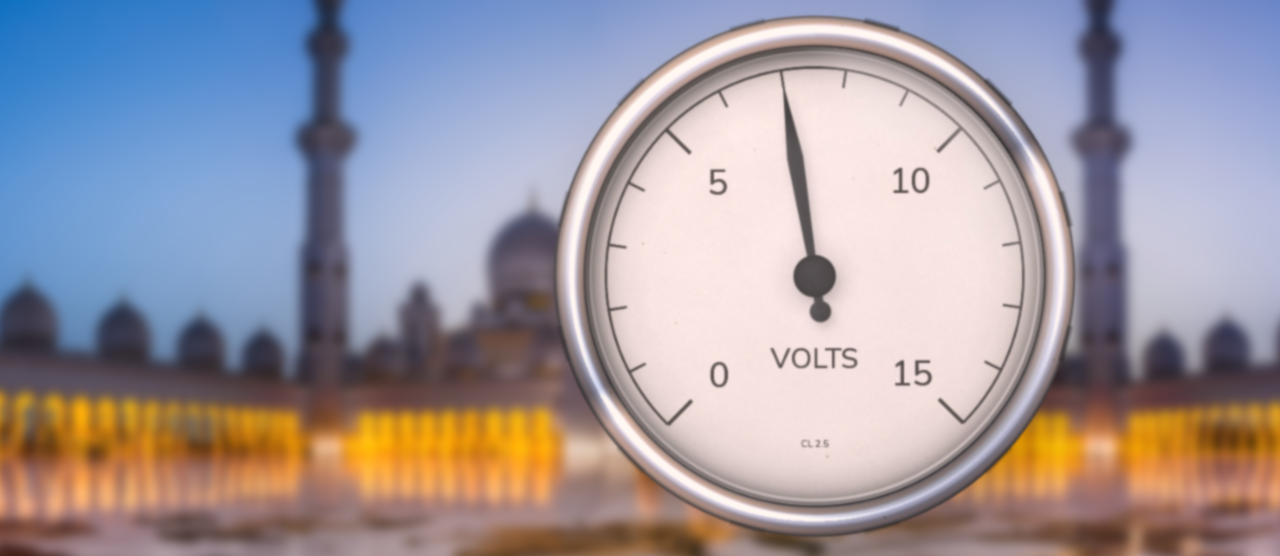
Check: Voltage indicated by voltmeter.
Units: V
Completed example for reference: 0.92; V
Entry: 7; V
